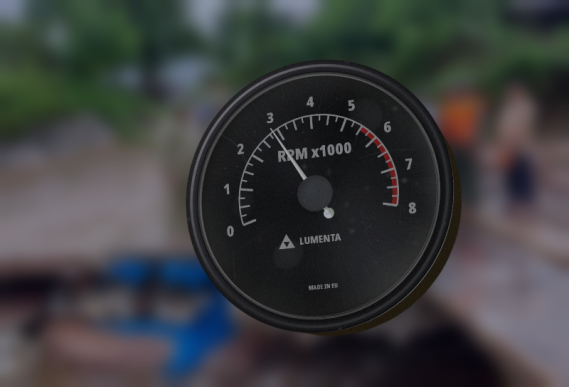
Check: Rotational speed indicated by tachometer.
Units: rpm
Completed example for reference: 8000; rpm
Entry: 2875; rpm
